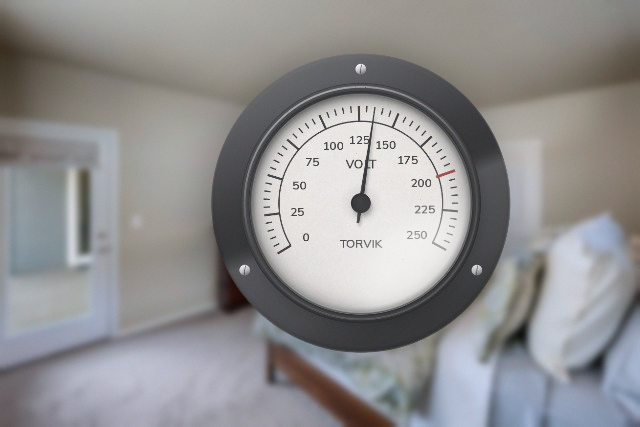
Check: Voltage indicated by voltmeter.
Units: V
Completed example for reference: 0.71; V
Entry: 135; V
